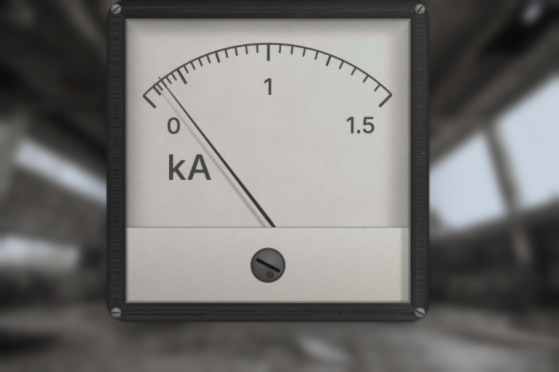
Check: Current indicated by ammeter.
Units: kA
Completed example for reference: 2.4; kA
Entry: 0.35; kA
